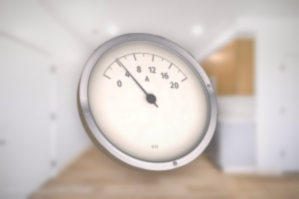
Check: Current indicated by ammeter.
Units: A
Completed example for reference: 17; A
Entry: 4; A
